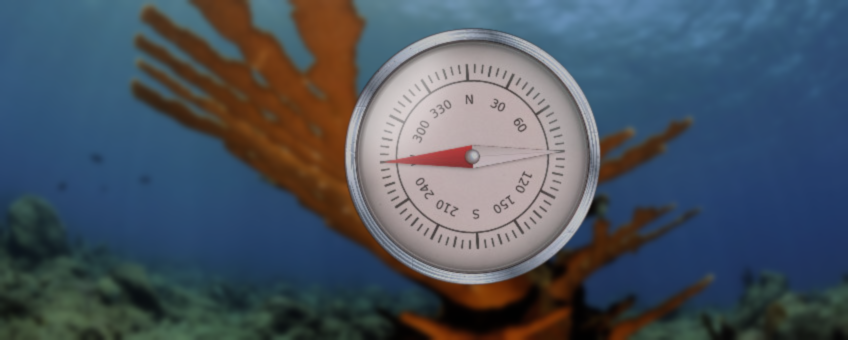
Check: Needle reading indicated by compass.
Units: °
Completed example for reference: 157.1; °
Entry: 270; °
